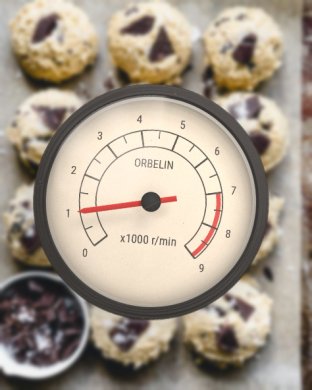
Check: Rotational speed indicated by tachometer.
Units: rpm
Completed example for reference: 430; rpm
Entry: 1000; rpm
